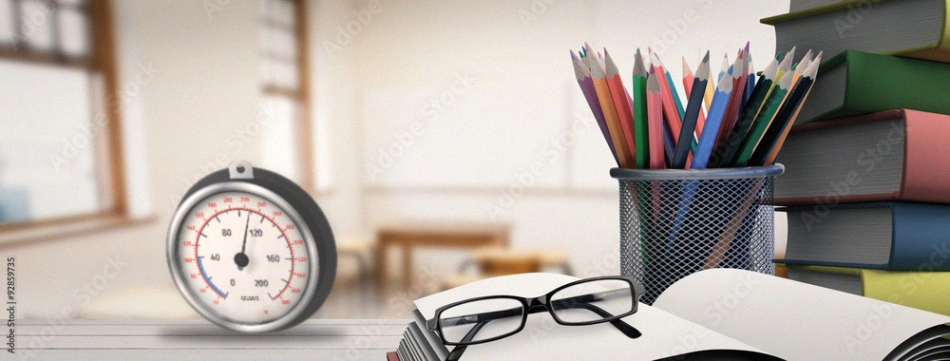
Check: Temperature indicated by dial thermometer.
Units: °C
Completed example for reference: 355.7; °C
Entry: 110; °C
